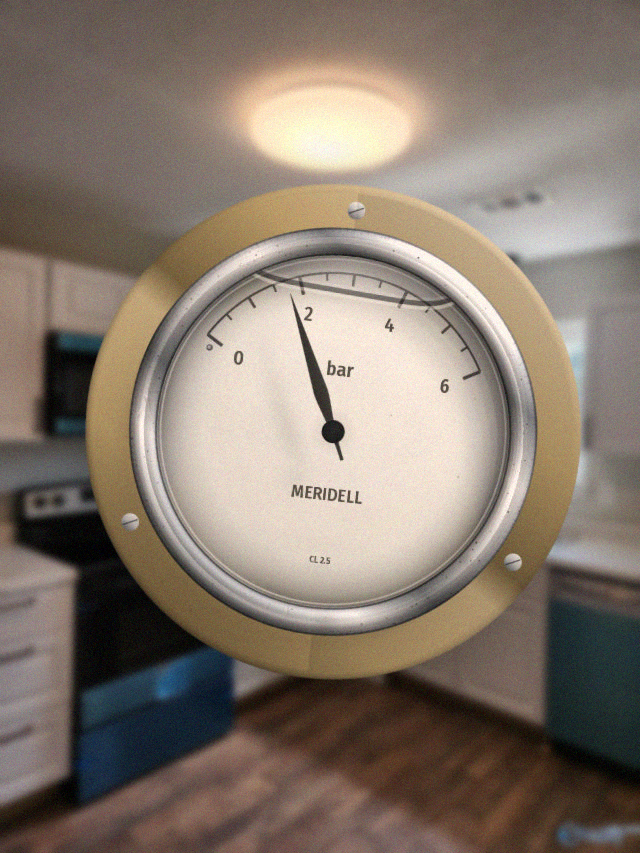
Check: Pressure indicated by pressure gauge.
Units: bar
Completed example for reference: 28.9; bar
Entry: 1.75; bar
